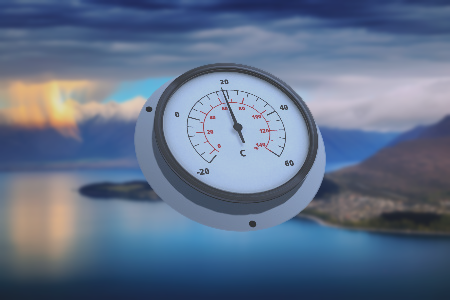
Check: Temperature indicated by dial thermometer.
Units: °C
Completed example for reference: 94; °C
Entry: 18; °C
